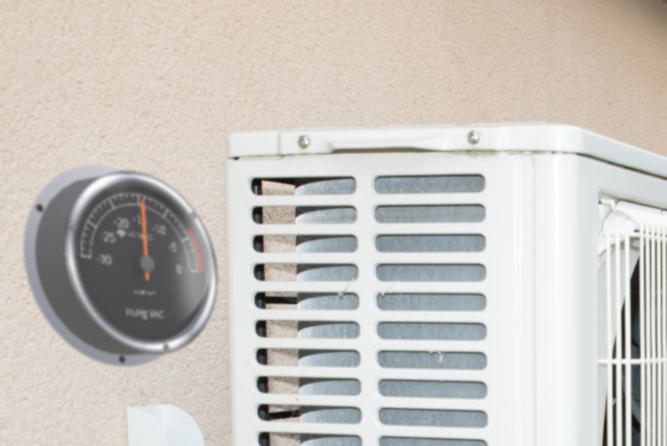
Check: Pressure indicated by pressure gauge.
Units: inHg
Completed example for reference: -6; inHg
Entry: -15; inHg
